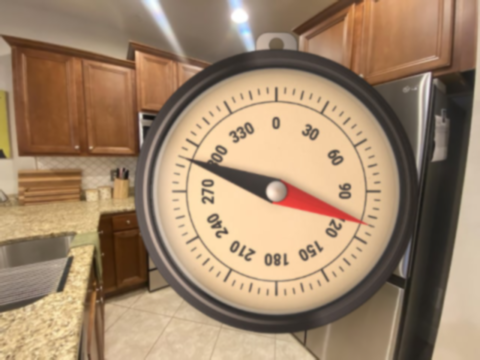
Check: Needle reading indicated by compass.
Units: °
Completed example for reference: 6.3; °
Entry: 110; °
